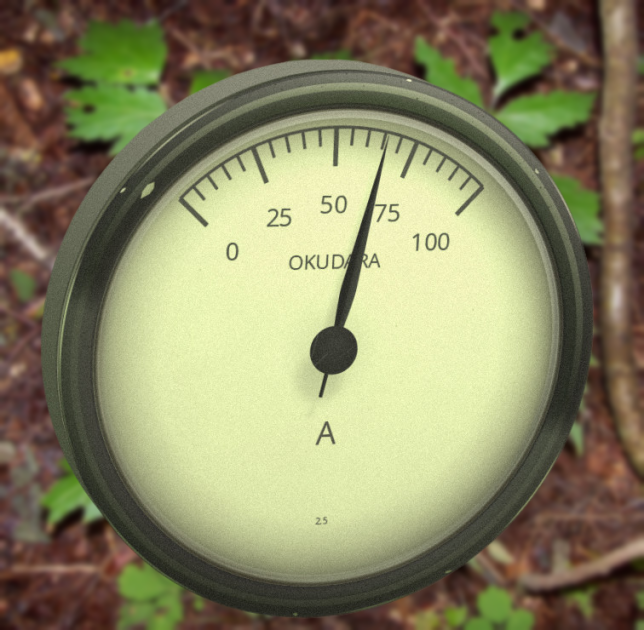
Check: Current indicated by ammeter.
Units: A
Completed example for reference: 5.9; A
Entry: 65; A
